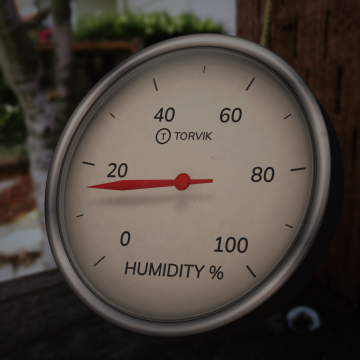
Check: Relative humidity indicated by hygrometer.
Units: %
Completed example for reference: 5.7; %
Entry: 15; %
